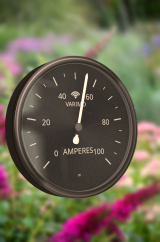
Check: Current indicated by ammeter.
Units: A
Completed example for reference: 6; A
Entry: 55; A
